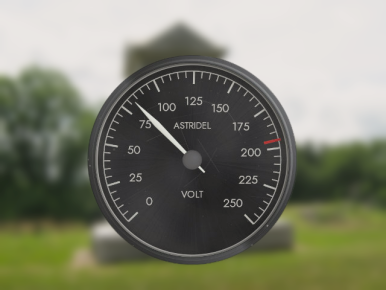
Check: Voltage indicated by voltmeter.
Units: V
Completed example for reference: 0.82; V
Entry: 82.5; V
